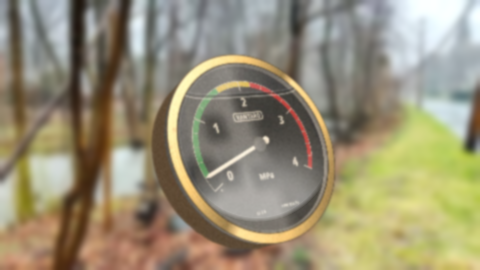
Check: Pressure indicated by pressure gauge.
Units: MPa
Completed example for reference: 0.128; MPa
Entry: 0.2; MPa
